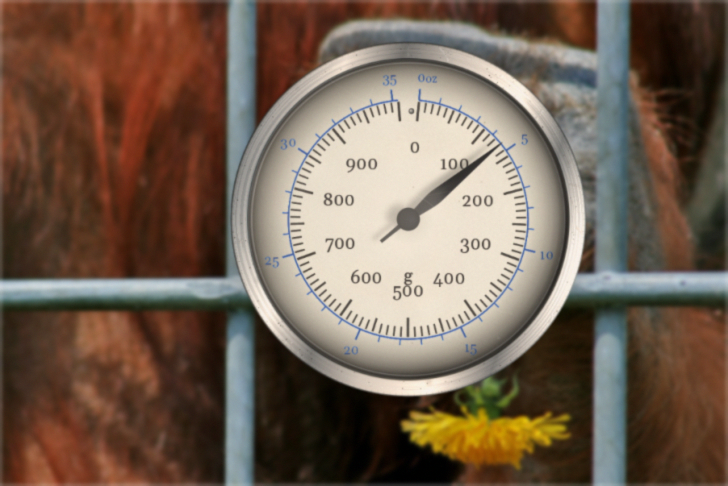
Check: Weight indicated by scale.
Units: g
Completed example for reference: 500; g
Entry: 130; g
